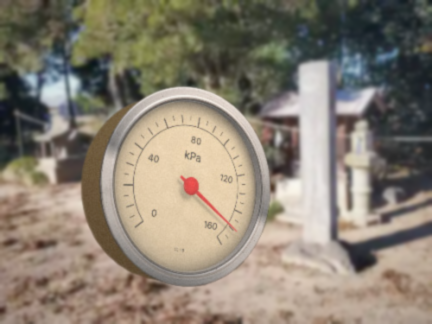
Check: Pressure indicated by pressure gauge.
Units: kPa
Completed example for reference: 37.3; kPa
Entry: 150; kPa
